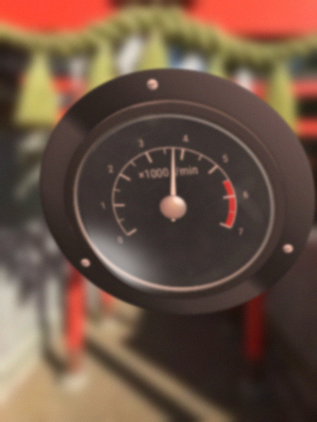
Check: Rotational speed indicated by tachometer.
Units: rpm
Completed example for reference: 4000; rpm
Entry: 3750; rpm
